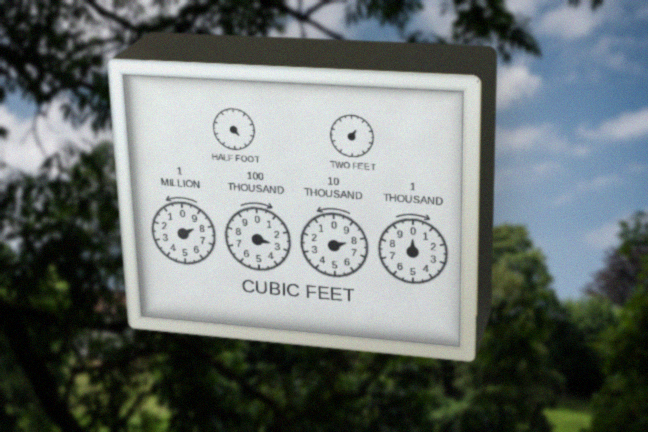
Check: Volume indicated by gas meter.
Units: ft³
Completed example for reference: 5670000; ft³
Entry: 828000; ft³
